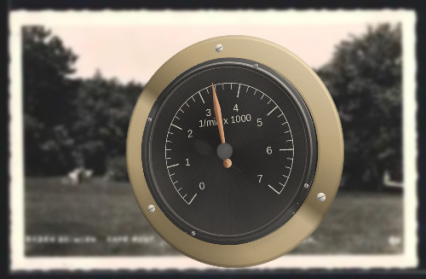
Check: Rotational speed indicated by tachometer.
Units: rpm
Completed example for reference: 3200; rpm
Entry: 3400; rpm
